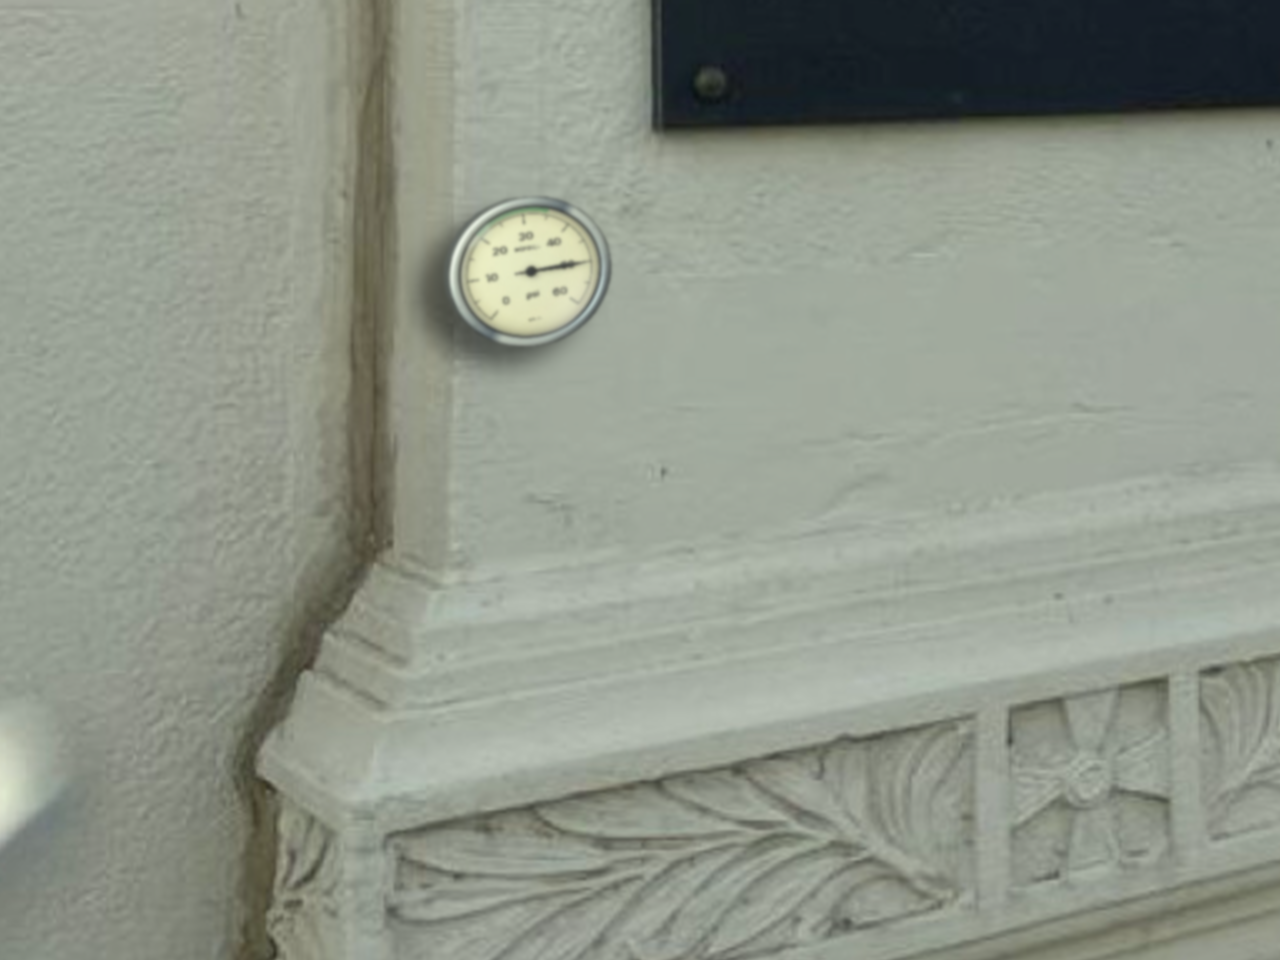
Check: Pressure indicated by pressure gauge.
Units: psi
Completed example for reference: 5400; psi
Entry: 50; psi
